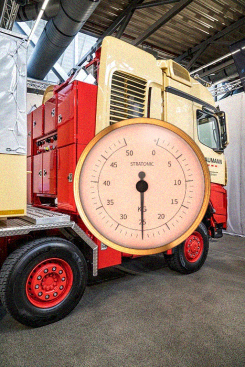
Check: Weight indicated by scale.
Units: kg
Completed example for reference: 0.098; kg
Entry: 25; kg
